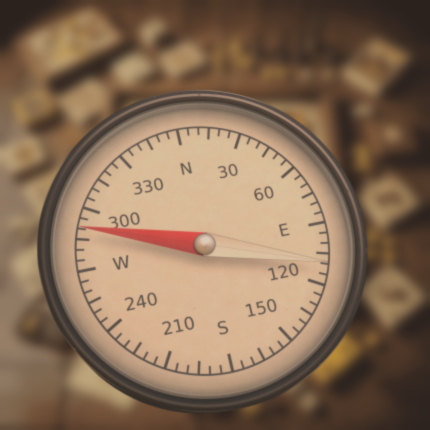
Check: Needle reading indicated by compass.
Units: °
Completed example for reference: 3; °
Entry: 290; °
